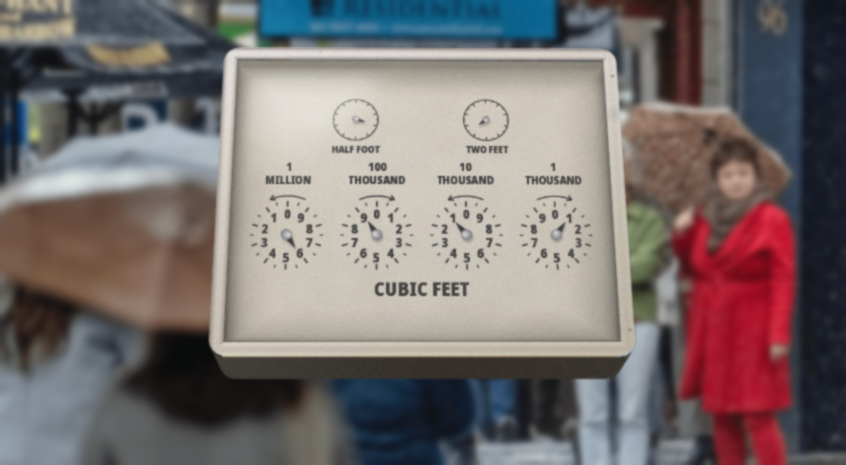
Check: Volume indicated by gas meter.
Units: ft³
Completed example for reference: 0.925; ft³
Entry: 591100; ft³
